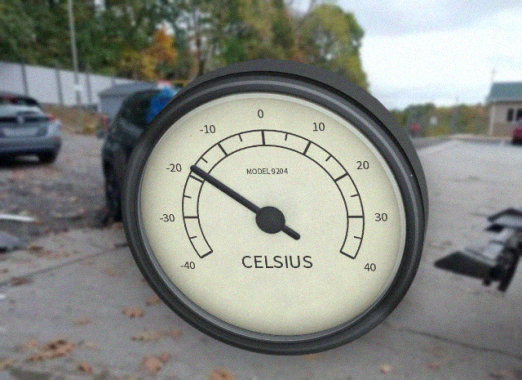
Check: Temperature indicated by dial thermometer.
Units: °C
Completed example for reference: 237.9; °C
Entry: -17.5; °C
